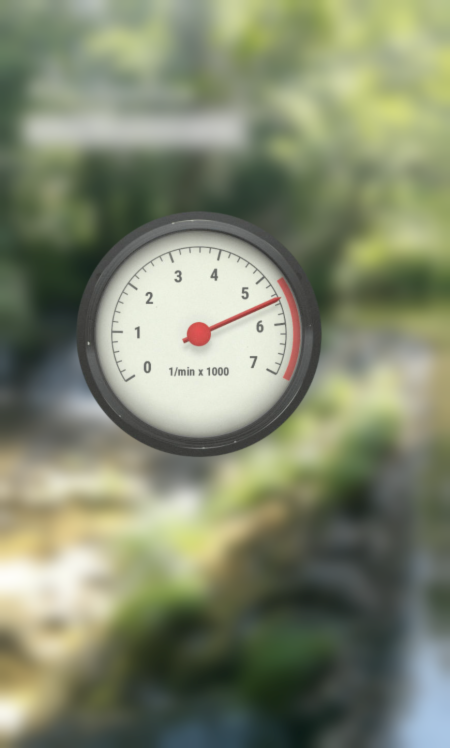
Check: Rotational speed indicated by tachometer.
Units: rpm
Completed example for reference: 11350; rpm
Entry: 5500; rpm
